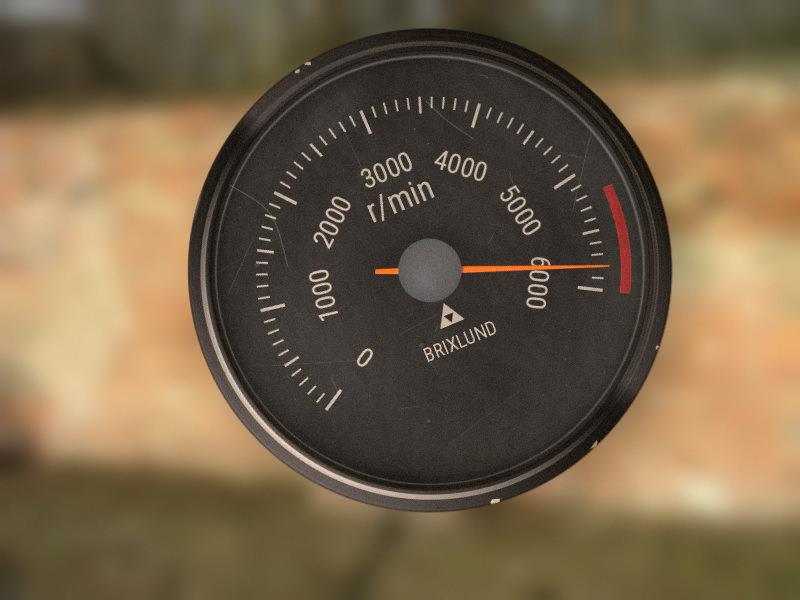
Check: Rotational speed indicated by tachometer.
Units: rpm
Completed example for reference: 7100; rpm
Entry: 5800; rpm
